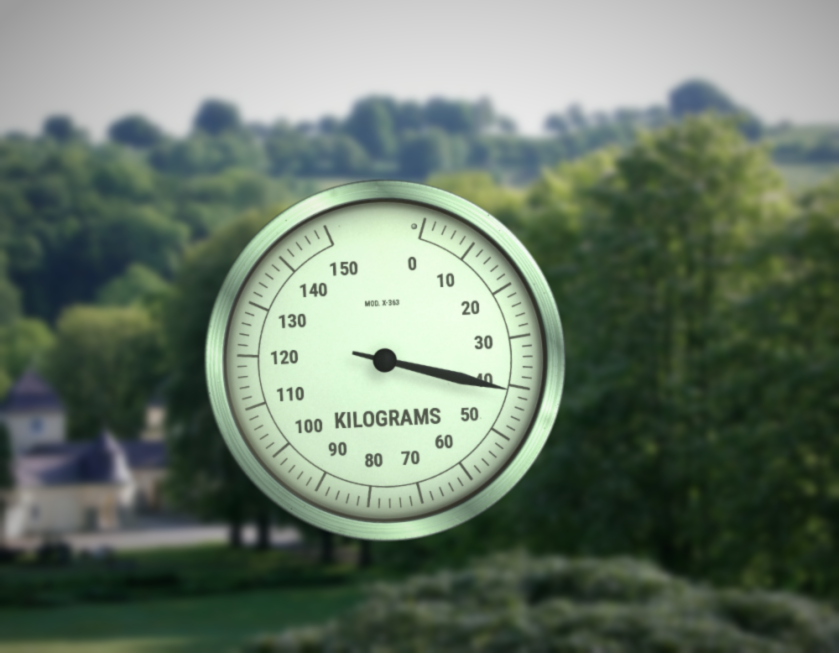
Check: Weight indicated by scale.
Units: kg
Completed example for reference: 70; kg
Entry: 41; kg
